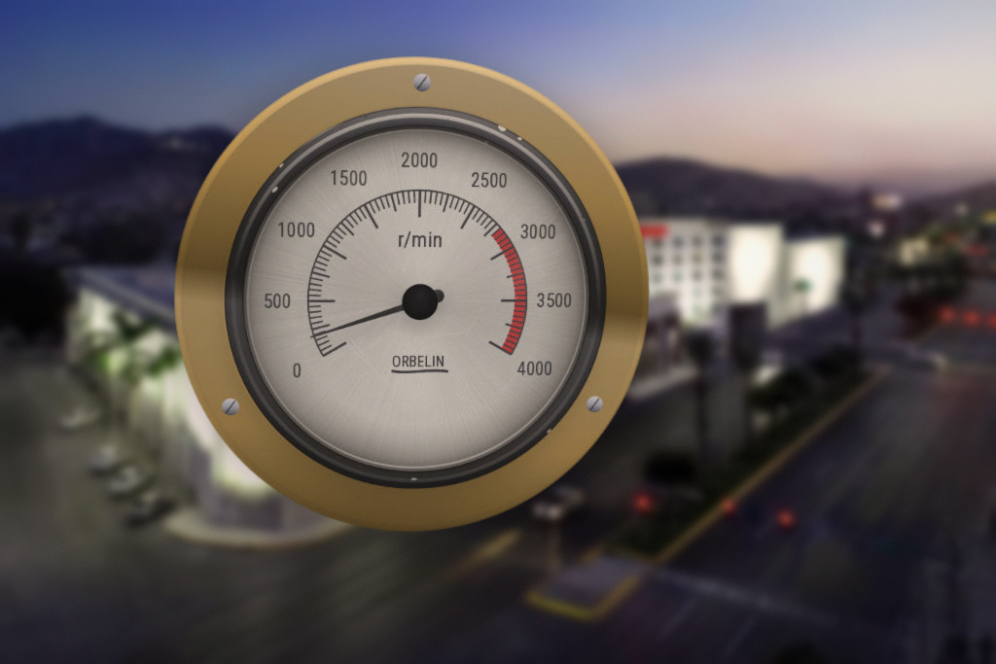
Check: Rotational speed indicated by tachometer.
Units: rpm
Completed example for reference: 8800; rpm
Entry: 200; rpm
